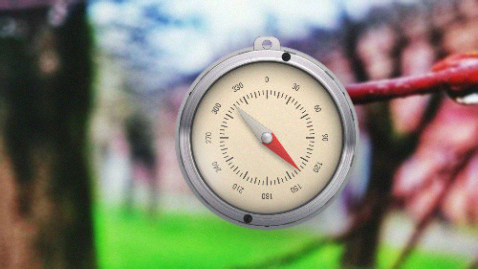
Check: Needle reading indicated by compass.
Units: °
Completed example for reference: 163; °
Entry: 135; °
